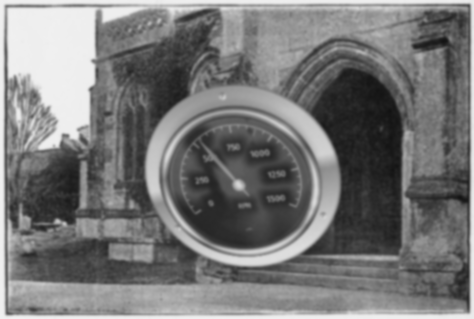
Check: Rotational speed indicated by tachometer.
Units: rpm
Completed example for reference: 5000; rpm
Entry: 550; rpm
